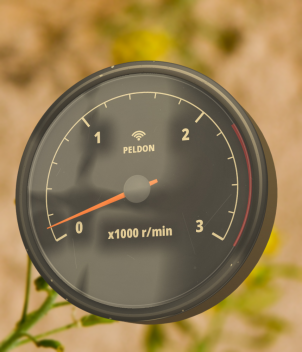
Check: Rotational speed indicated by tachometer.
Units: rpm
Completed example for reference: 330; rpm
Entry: 100; rpm
